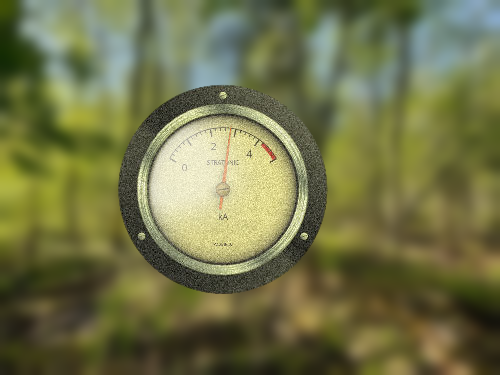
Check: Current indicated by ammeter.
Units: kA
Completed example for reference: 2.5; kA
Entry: 2.8; kA
